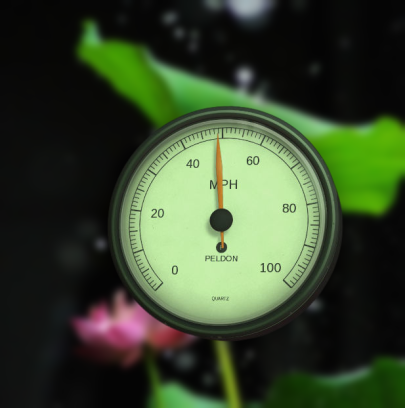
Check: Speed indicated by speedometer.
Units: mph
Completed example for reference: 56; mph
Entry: 49; mph
